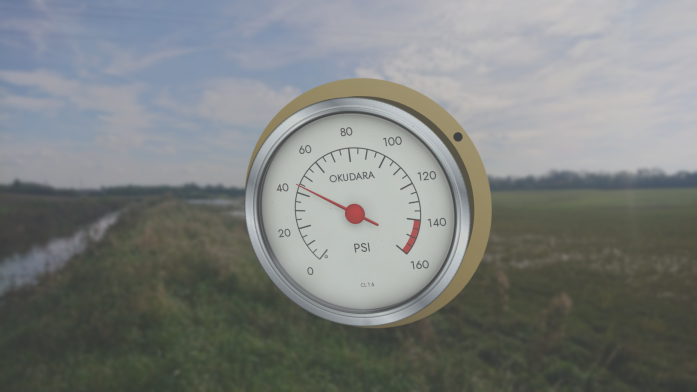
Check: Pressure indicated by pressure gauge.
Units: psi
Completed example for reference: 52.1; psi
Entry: 45; psi
